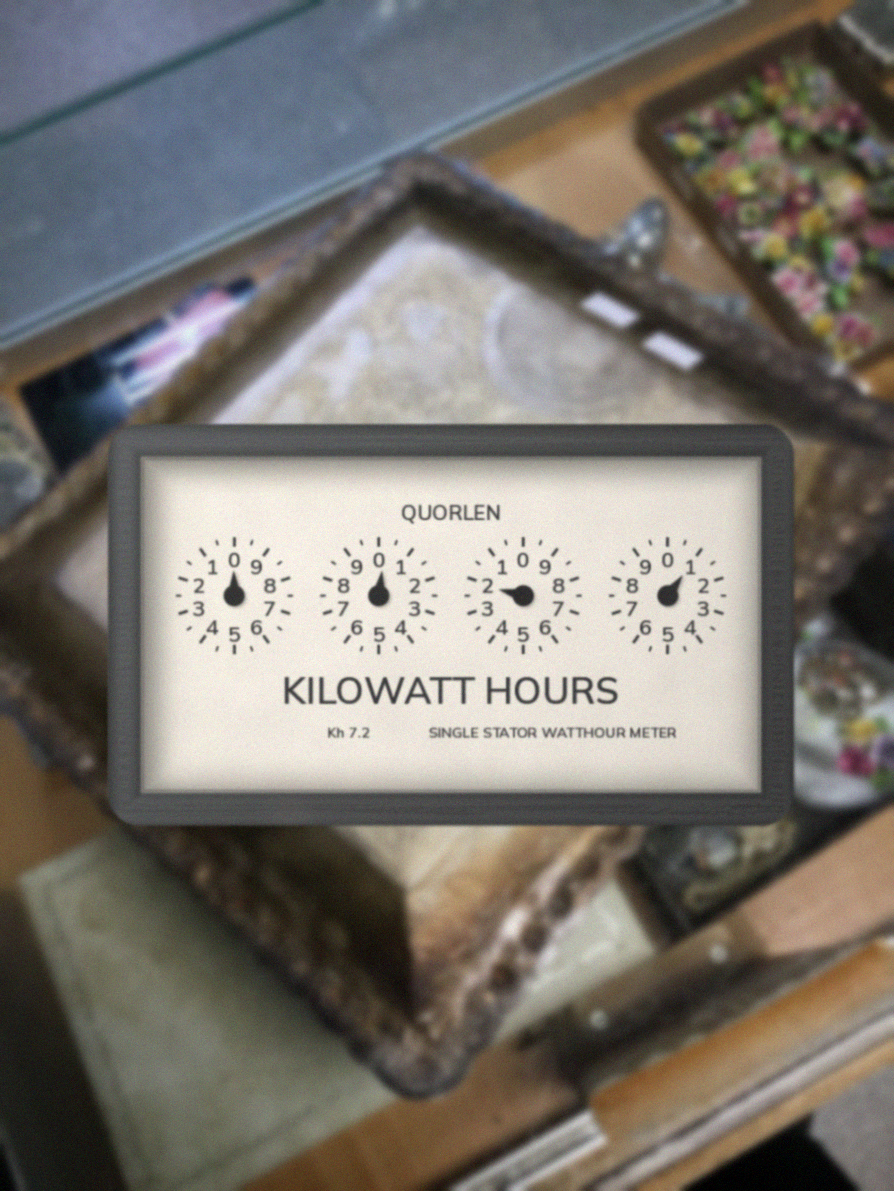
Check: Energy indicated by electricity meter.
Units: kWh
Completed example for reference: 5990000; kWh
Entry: 21; kWh
